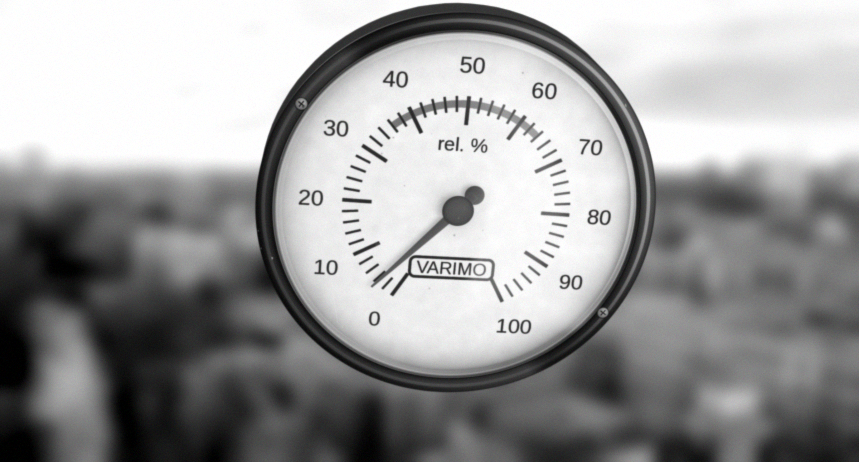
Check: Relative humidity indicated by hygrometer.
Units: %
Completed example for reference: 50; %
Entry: 4; %
